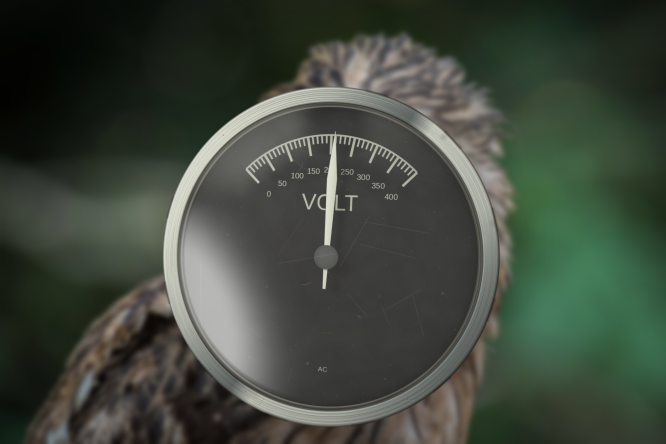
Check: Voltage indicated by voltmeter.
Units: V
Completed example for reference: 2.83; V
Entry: 210; V
